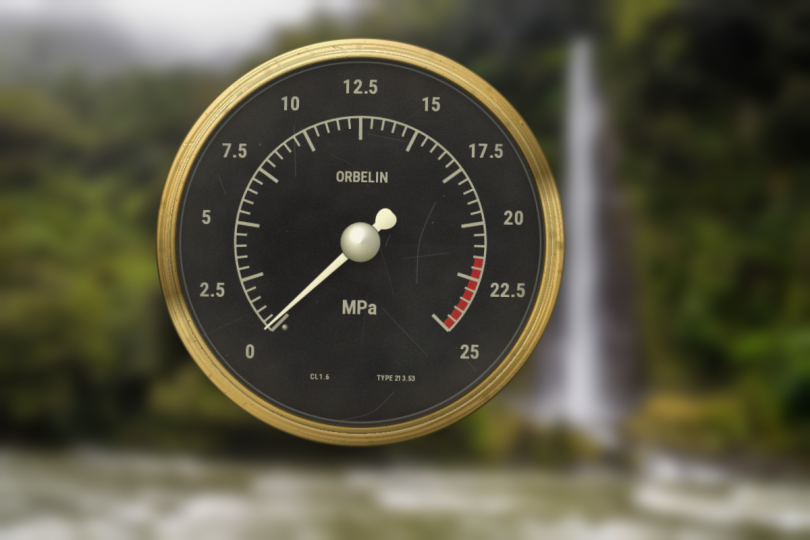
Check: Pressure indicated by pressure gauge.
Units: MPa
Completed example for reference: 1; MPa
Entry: 0.25; MPa
